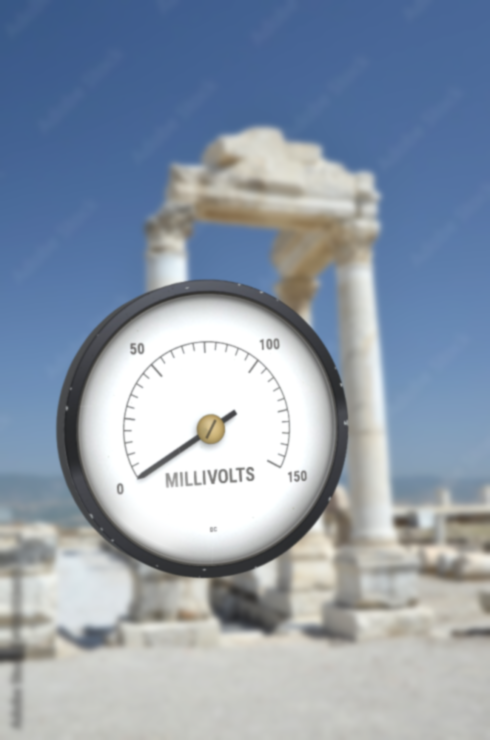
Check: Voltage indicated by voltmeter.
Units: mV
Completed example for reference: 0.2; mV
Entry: 0; mV
